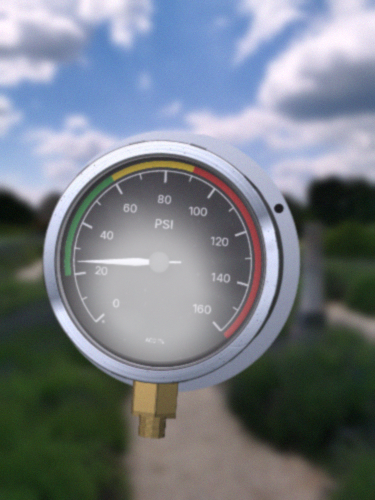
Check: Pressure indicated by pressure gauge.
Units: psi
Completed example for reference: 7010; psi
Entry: 25; psi
